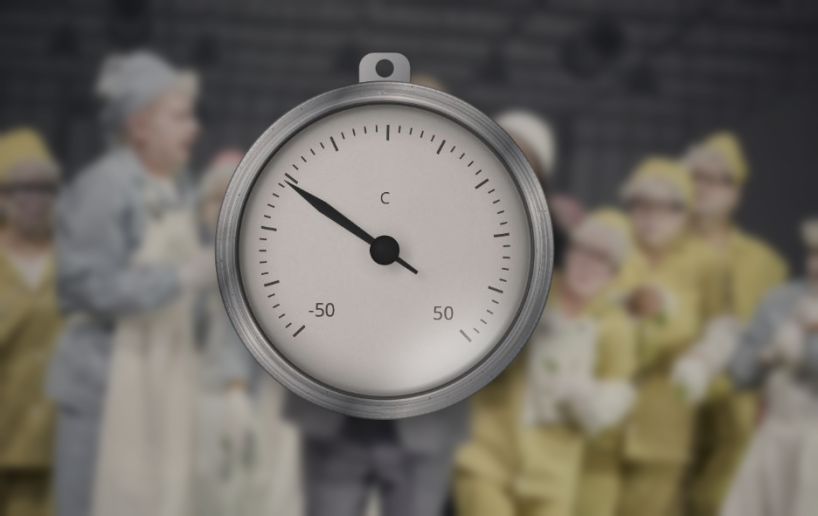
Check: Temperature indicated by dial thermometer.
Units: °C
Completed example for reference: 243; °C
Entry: -21; °C
